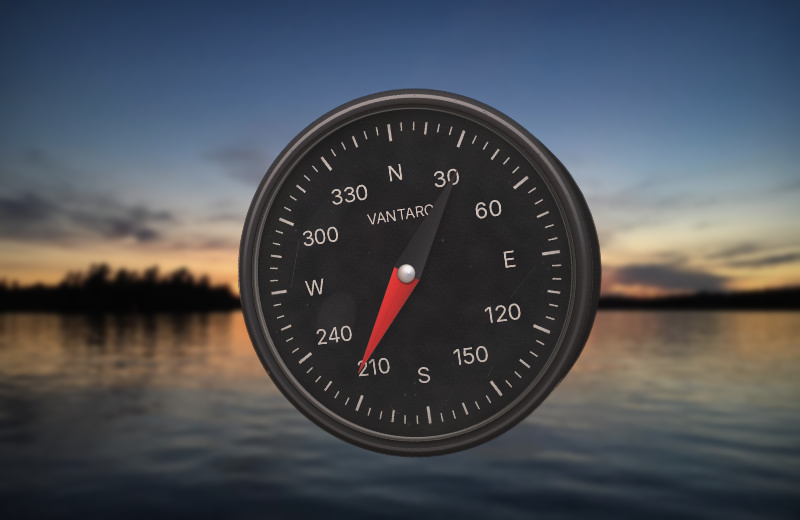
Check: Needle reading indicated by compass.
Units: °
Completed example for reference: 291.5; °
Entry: 215; °
